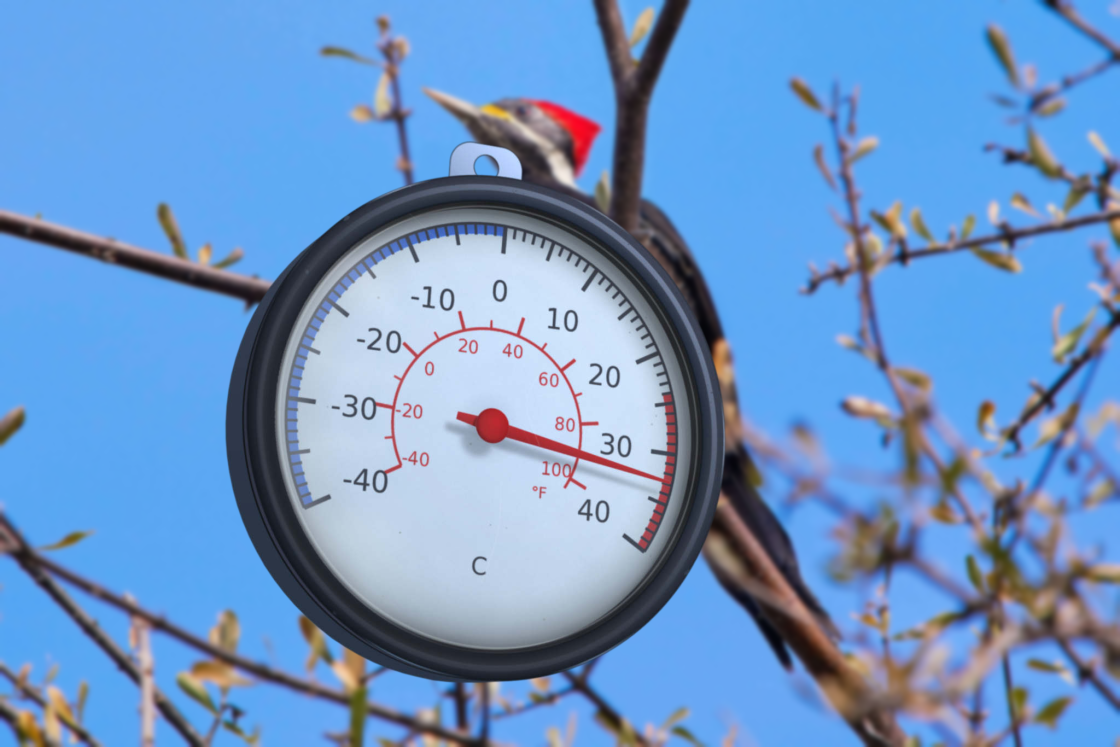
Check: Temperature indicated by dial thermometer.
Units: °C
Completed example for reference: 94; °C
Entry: 33; °C
